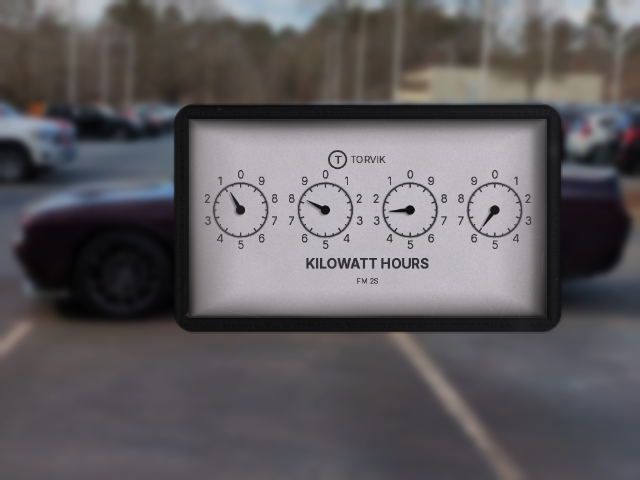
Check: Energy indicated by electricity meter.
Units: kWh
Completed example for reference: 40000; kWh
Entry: 826; kWh
